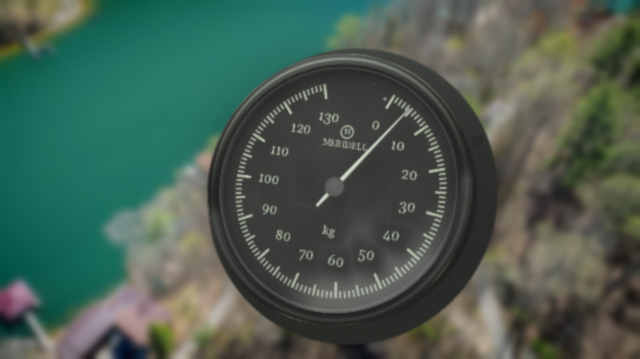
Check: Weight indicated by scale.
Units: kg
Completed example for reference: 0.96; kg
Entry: 5; kg
